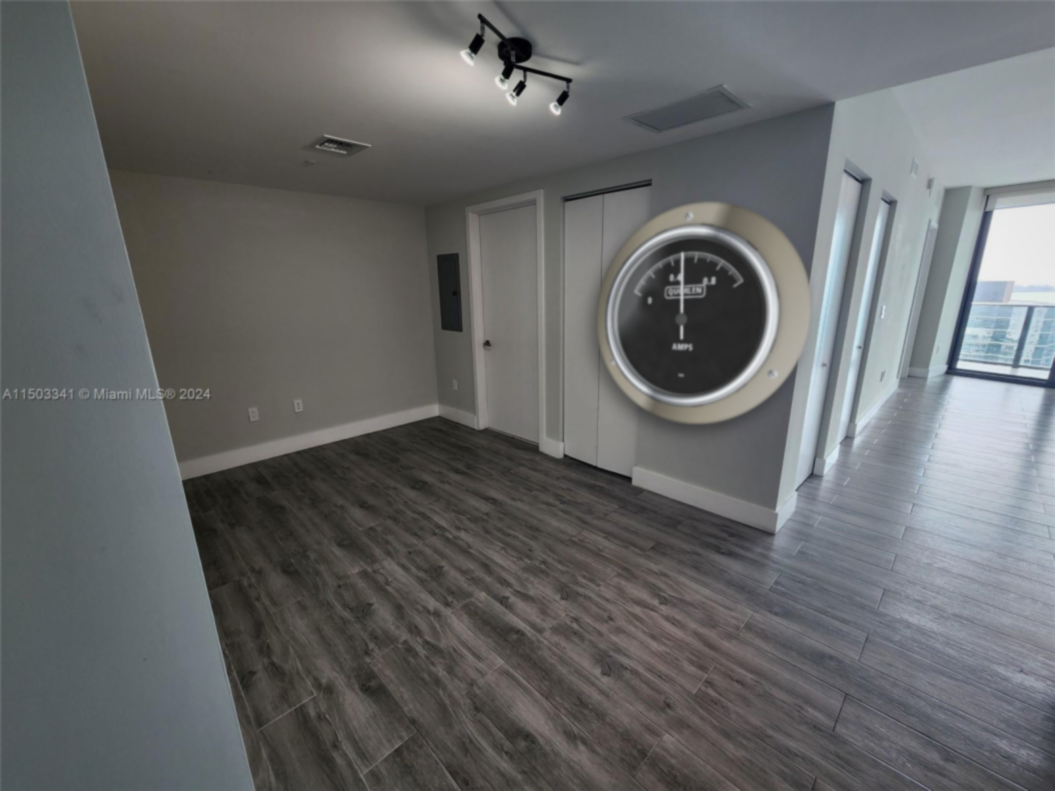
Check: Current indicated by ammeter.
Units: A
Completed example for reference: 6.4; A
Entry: 0.5; A
